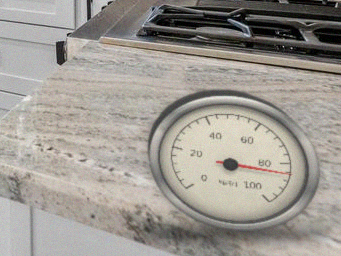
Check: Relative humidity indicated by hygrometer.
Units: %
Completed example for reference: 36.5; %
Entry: 84; %
